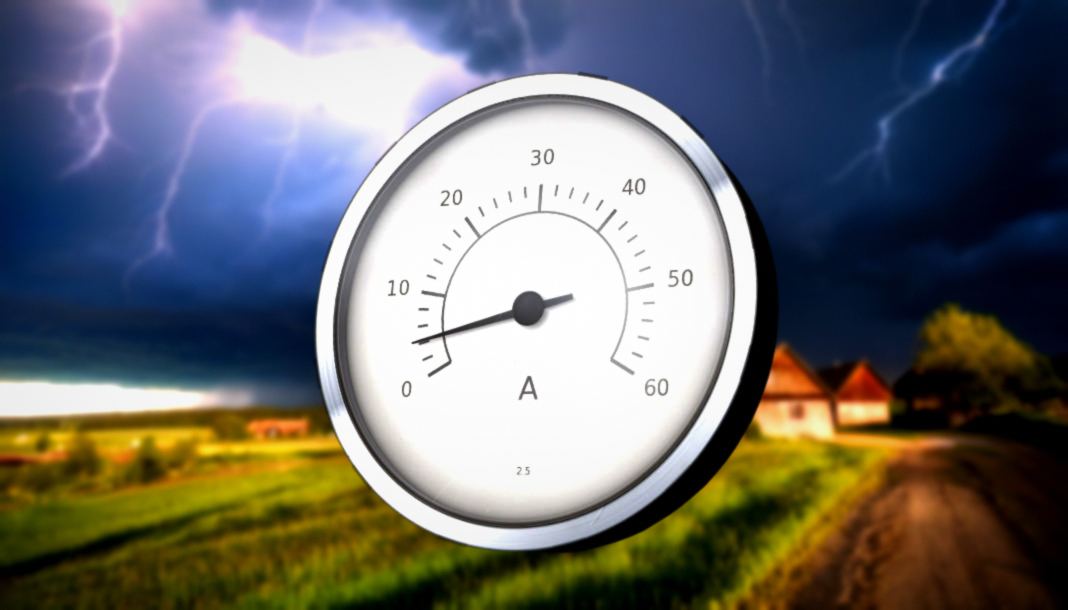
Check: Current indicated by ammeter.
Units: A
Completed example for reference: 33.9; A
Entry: 4; A
